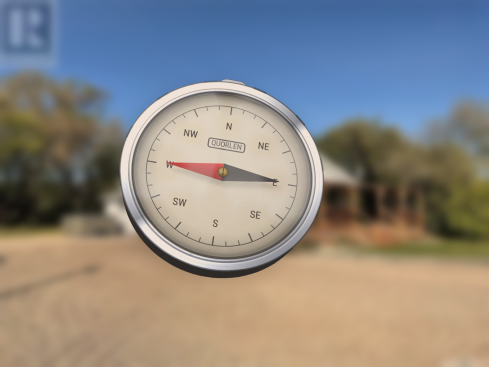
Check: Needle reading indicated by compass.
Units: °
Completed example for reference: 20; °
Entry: 270; °
